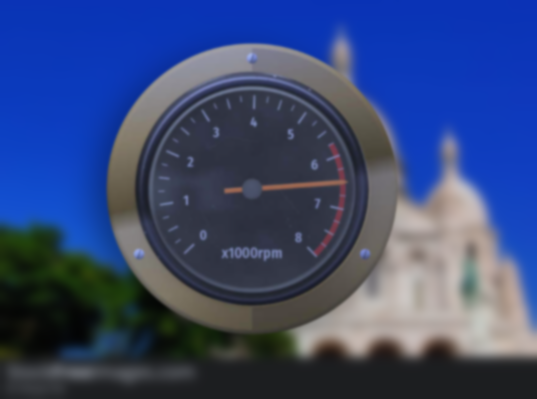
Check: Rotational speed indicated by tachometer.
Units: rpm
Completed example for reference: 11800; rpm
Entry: 6500; rpm
